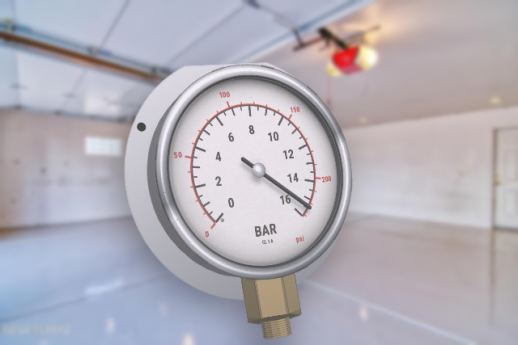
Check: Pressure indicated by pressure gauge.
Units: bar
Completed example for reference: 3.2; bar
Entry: 15.5; bar
